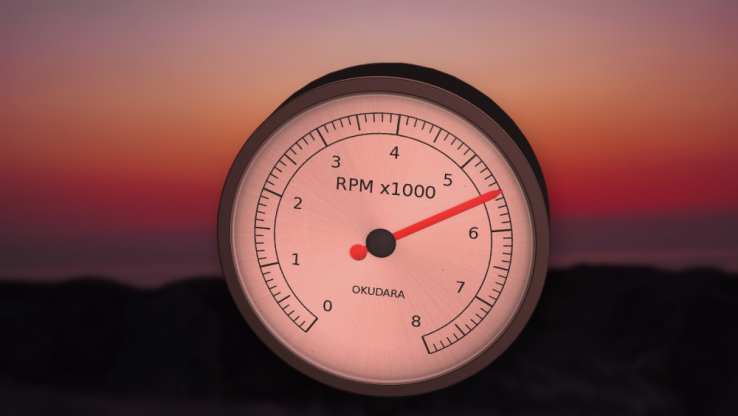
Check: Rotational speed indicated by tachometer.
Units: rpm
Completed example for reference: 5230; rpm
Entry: 5500; rpm
